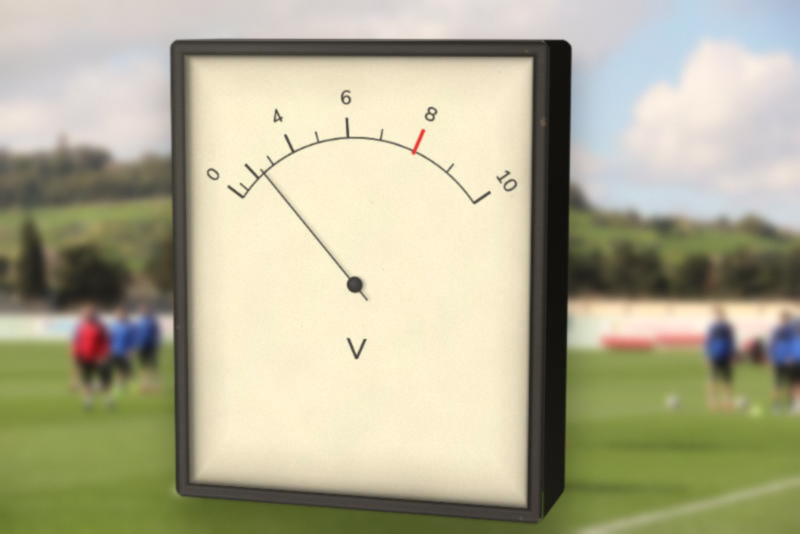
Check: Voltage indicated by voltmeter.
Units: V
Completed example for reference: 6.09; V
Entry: 2.5; V
